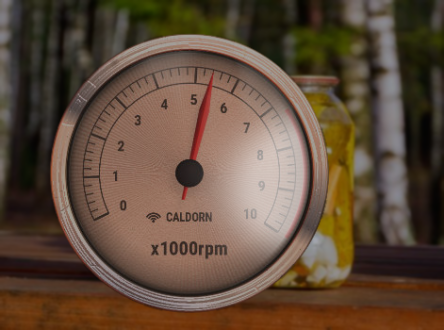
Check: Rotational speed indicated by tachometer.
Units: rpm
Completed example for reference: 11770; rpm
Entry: 5400; rpm
